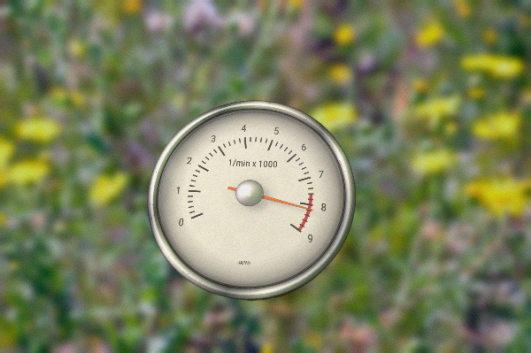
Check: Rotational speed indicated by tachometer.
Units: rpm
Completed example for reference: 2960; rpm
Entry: 8200; rpm
